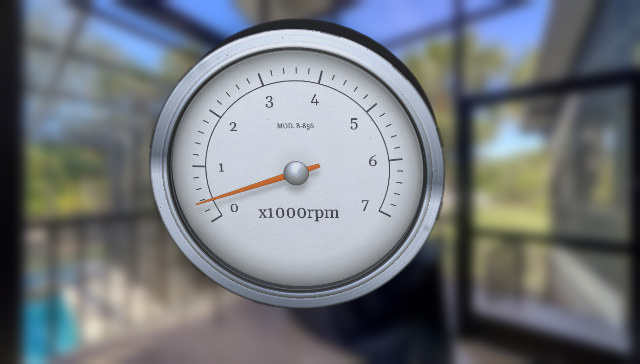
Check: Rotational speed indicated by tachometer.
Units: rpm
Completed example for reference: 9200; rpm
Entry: 400; rpm
